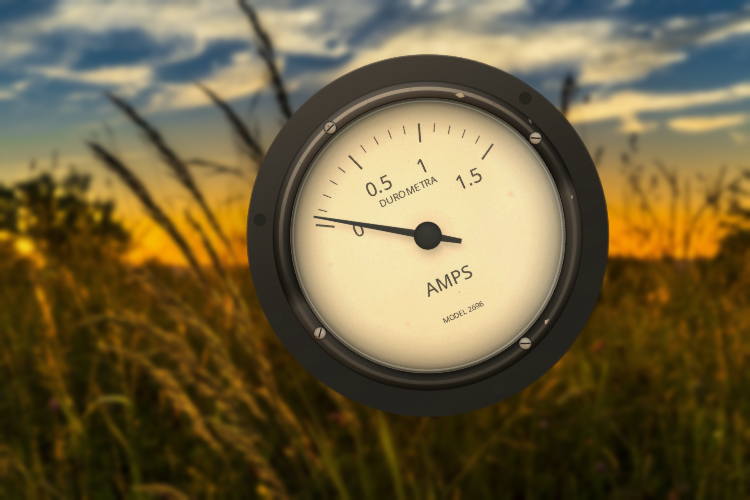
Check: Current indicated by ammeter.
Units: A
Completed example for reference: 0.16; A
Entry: 0.05; A
